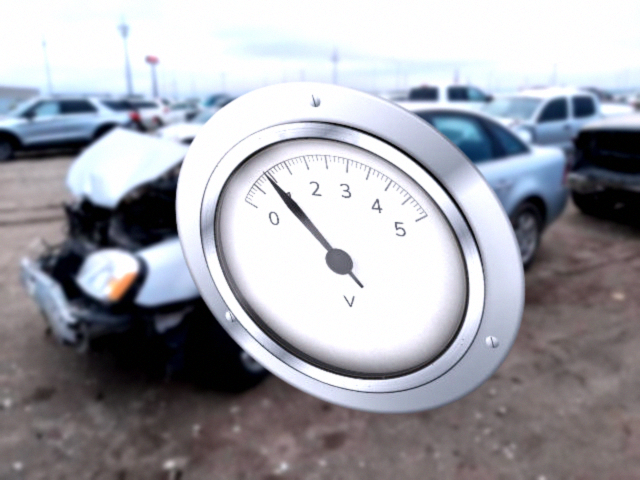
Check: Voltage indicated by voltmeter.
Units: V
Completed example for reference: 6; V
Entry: 1; V
